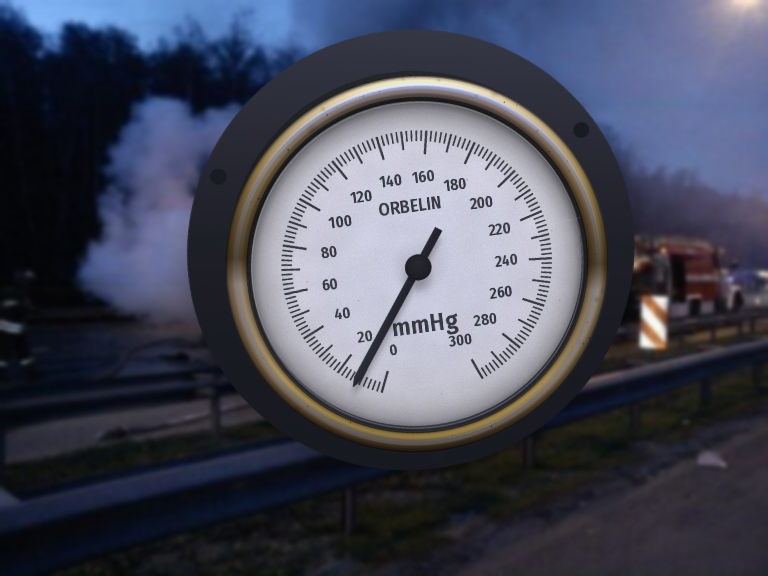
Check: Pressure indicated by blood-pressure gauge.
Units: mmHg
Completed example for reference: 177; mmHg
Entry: 12; mmHg
